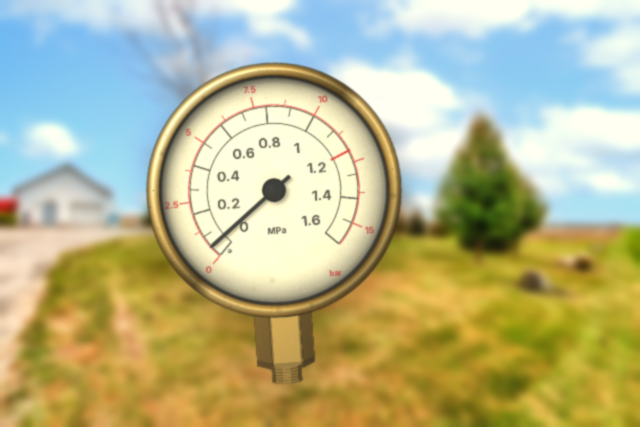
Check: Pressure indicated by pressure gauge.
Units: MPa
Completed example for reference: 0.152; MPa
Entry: 0.05; MPa
